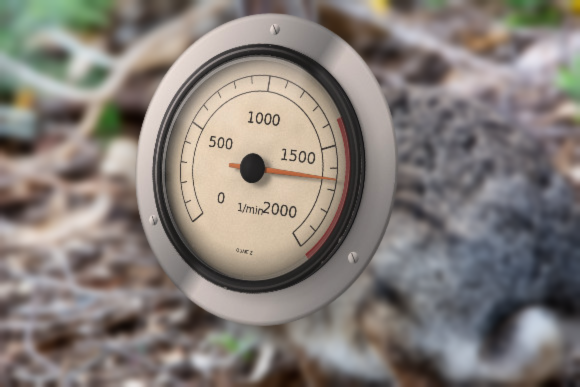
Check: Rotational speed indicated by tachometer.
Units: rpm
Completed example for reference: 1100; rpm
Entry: 1650; rpm
